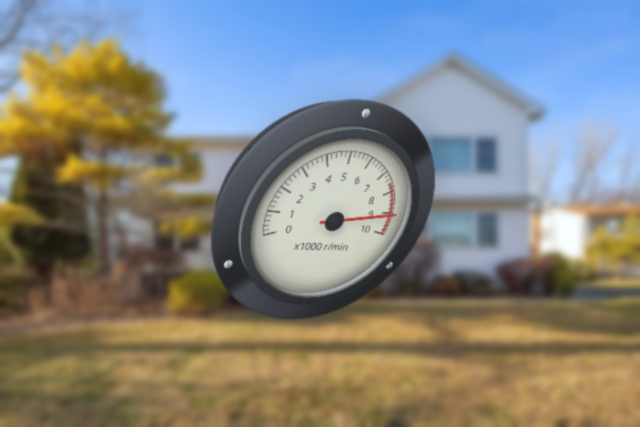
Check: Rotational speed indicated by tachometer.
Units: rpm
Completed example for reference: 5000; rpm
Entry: 9000; rpm
